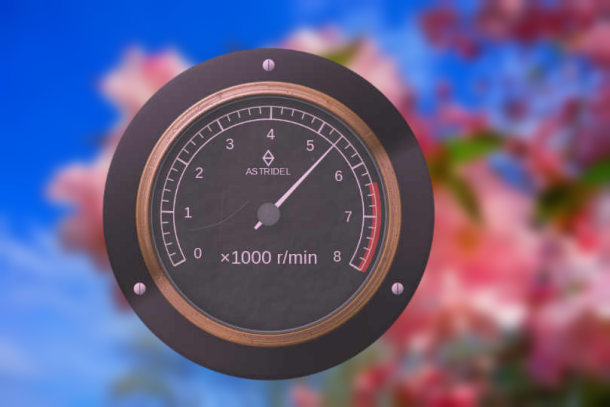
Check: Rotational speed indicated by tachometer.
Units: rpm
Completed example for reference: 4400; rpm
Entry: 5400; rpm
